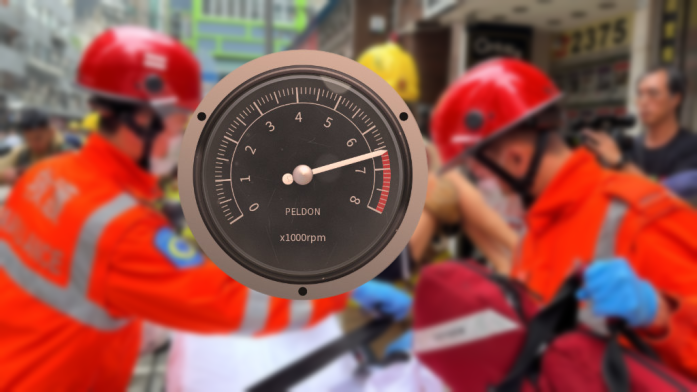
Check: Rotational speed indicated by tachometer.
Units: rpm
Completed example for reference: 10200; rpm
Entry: 6600; rpm
